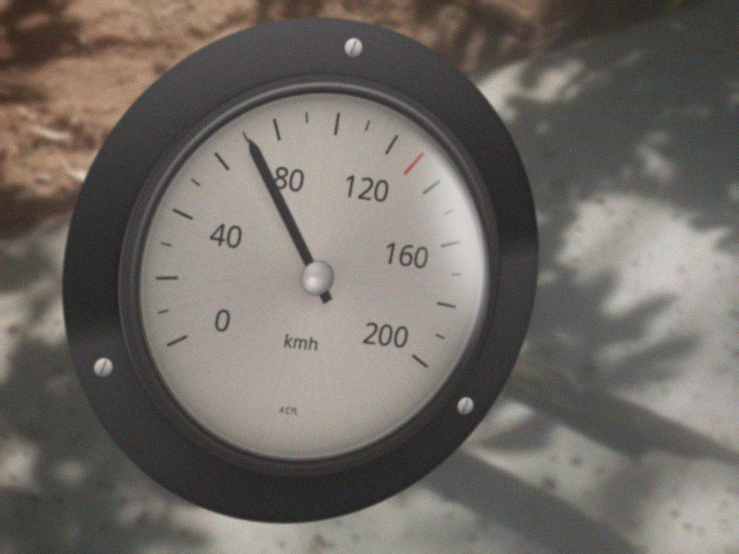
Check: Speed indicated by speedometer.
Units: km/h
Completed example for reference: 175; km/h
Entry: 70; km/h
